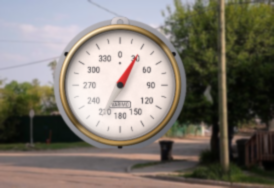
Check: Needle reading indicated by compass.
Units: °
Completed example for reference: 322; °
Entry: 30; °
